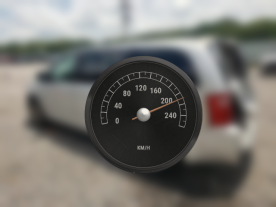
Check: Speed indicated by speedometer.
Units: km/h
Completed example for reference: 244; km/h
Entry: 210; km/h
